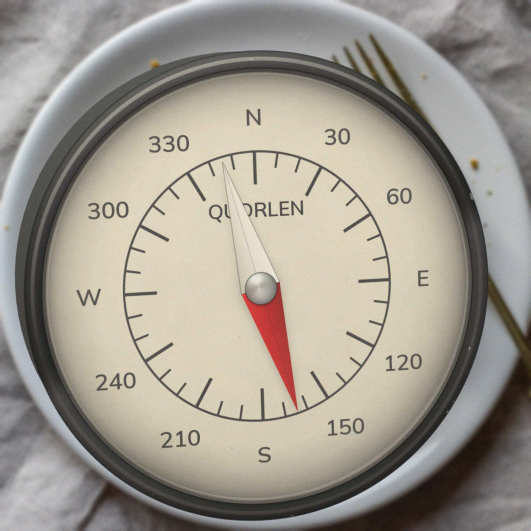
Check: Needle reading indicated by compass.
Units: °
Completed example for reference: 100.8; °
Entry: 165; °
